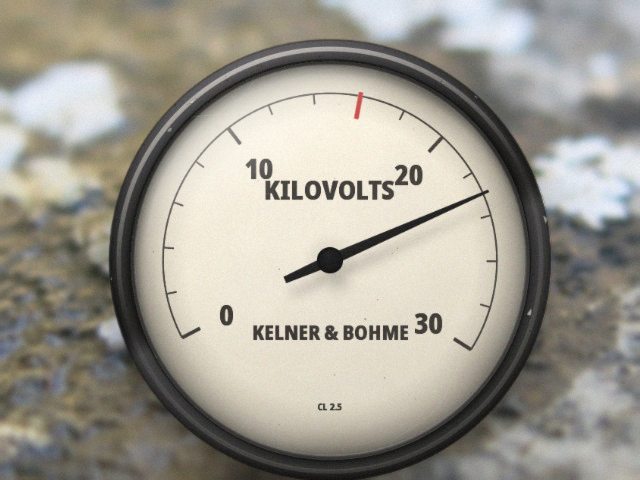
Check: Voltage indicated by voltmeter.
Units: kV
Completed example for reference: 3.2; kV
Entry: 23; kV
